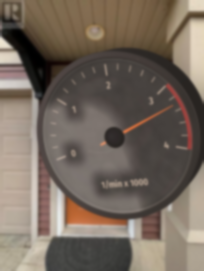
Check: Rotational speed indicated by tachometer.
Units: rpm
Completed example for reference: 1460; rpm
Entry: 3300; rpm
